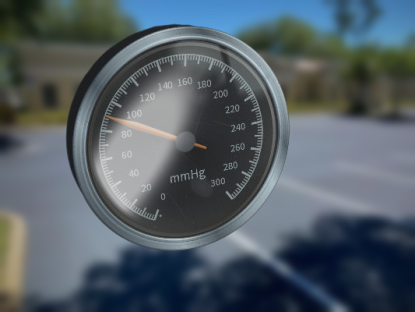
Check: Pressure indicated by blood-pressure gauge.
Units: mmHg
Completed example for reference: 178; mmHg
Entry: 90; mmHg
